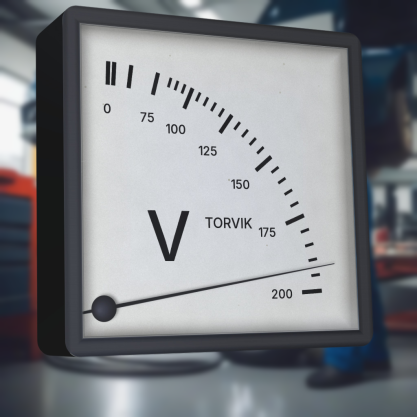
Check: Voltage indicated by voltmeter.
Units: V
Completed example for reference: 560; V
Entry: 192.5; V
